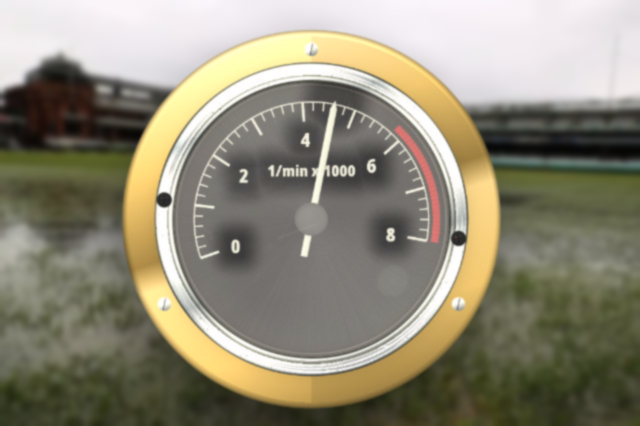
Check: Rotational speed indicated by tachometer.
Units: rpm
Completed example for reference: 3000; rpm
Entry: 4600; rpm
